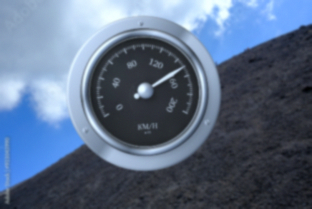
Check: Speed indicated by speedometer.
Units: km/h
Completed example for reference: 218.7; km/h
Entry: 150; km/h
